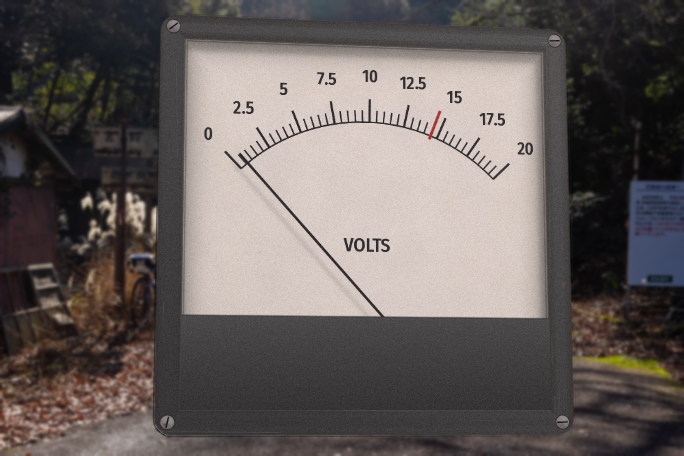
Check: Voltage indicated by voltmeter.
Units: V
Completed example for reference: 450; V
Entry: 0.5; V
